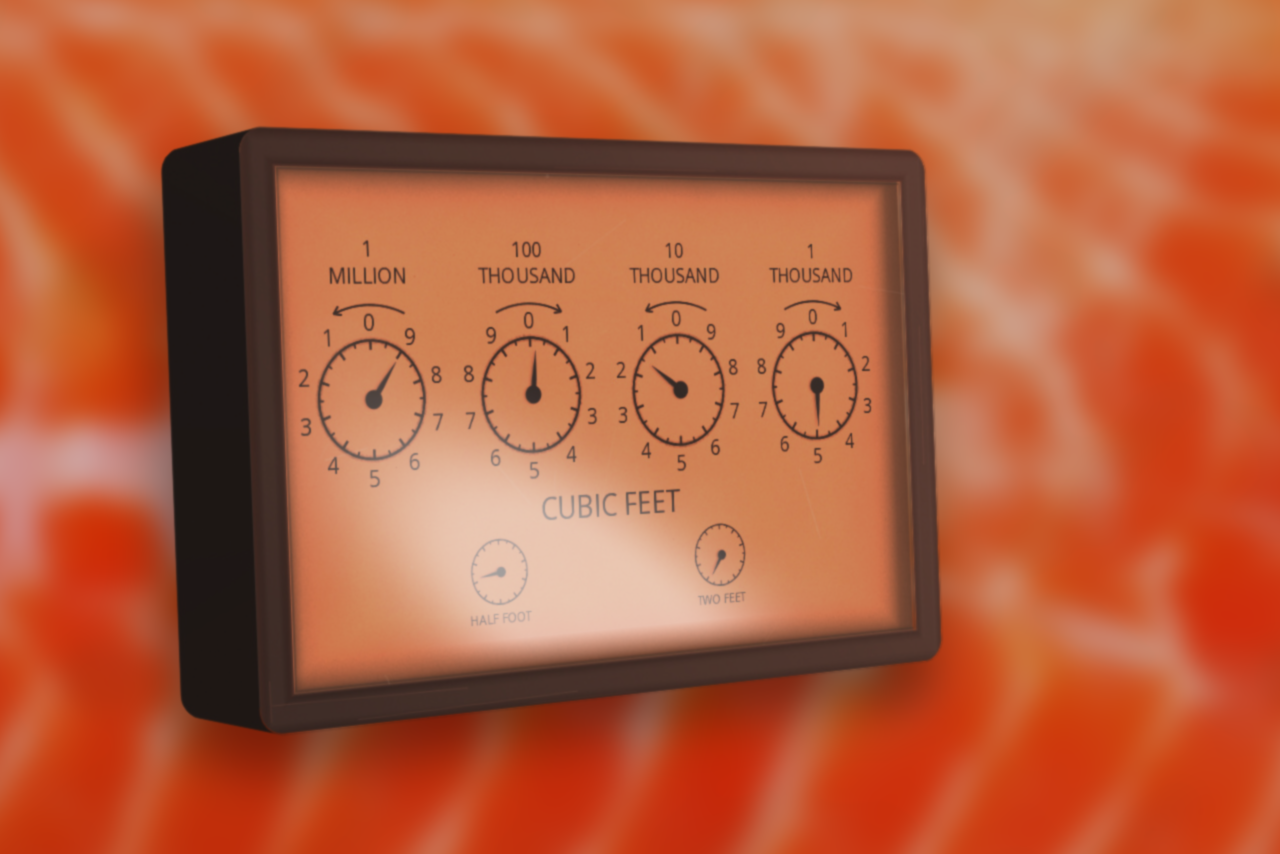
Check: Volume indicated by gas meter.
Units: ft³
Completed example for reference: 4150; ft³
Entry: 901500; ft³
